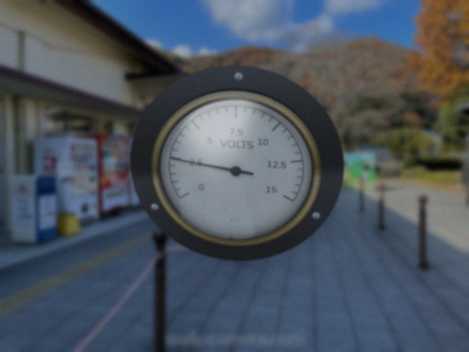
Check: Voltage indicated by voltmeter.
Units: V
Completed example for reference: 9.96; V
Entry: 2.5; V
